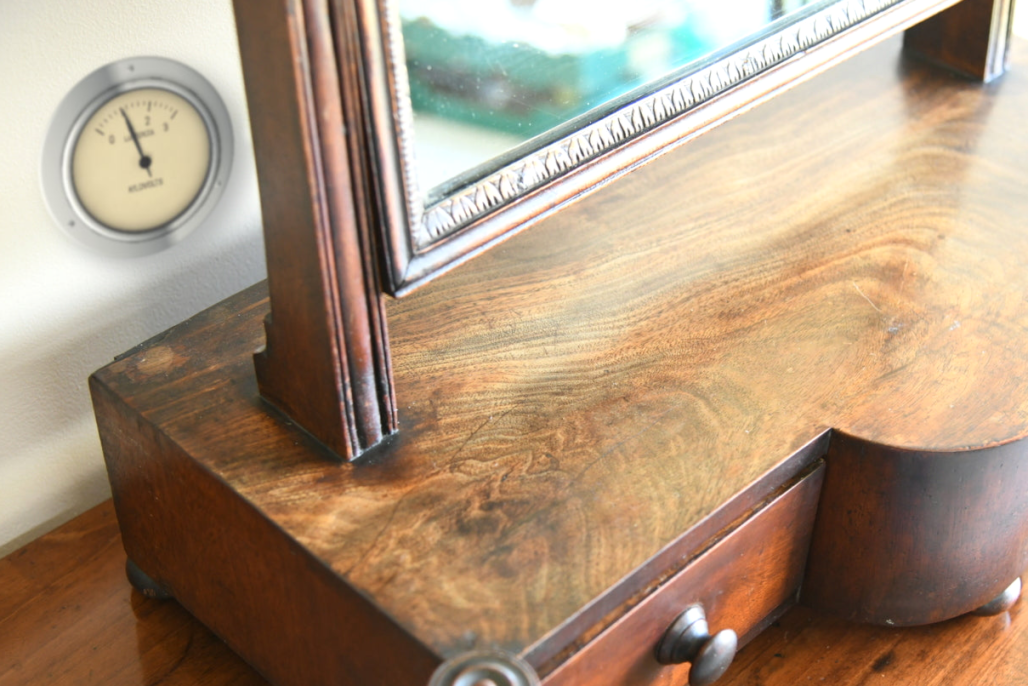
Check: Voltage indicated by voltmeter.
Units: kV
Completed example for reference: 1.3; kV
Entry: 1; kV
